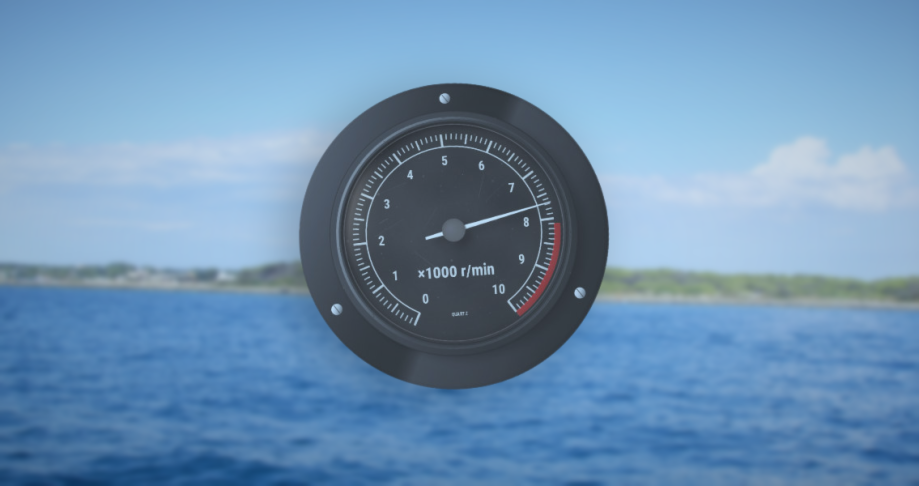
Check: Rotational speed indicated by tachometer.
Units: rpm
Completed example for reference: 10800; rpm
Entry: 7700; rpm
